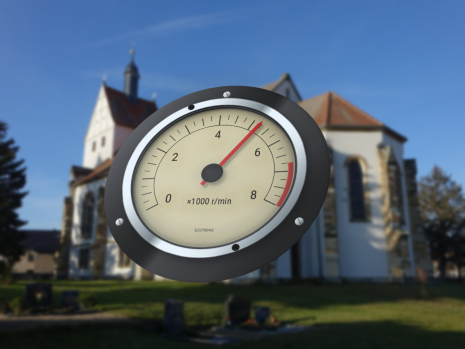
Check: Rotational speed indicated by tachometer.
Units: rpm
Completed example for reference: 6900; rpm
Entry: 5250; rpm
